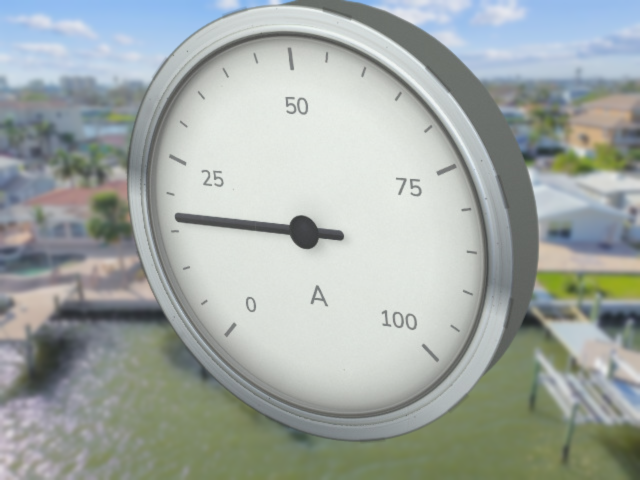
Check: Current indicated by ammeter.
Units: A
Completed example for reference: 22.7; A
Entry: 17.5; A
